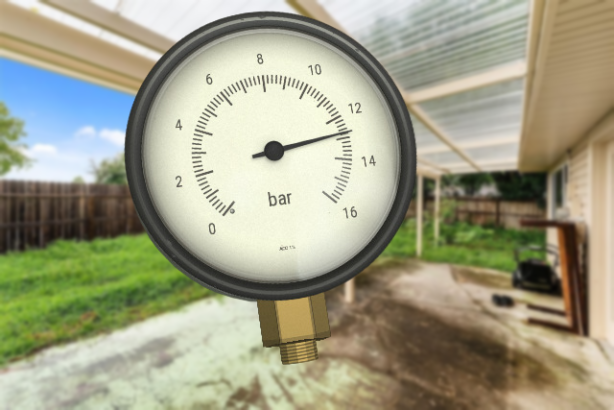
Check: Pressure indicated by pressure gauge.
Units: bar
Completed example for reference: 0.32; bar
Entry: 12.8; bar
